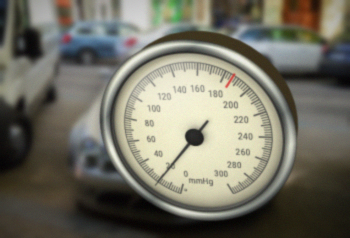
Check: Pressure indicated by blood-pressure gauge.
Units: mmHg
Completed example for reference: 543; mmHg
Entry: 20; mmHg
